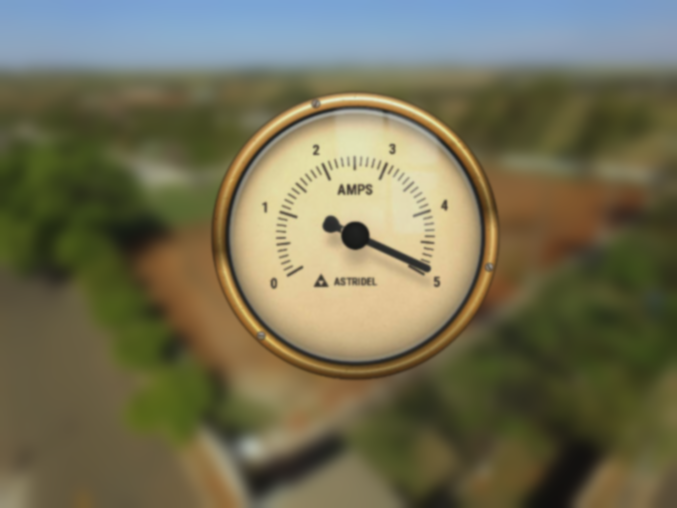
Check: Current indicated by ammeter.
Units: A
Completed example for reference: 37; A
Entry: 4.9; A
